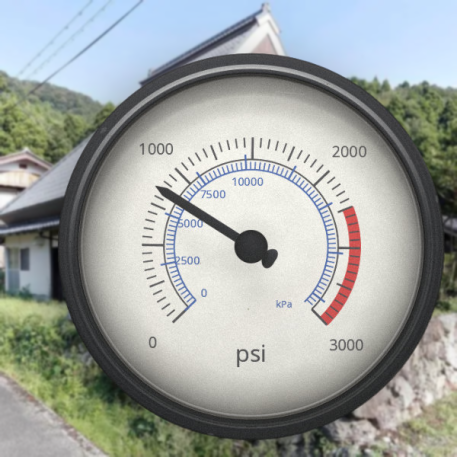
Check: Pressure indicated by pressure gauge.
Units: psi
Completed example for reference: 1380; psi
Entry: 850; psi
